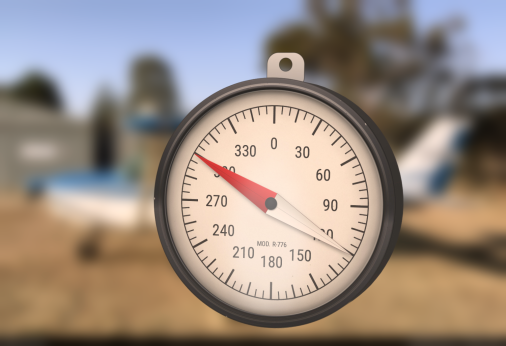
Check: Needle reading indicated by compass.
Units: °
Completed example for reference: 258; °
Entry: 300; °
